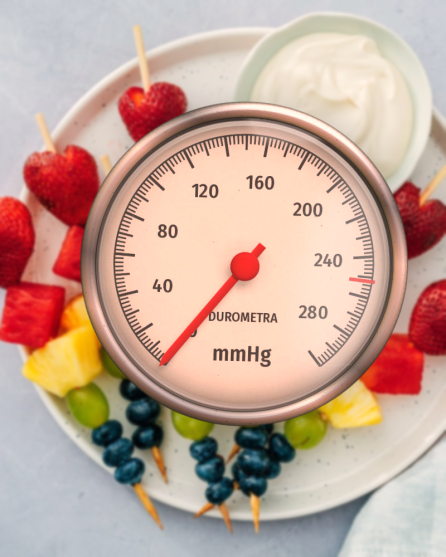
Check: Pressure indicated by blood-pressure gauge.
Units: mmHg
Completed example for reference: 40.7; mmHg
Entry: 2; mmHg
